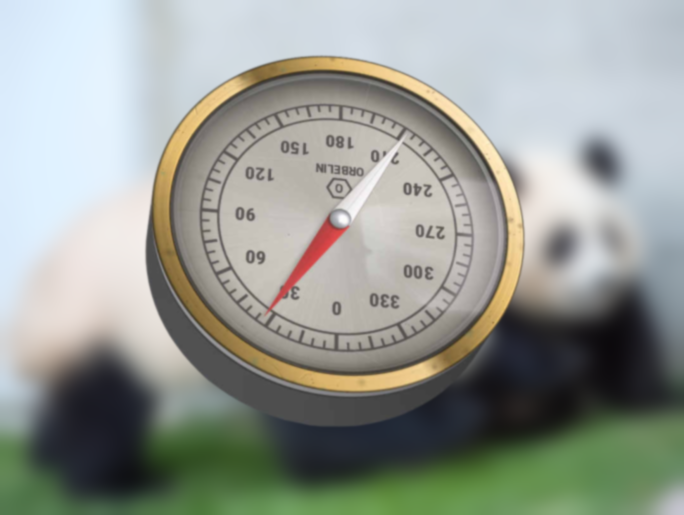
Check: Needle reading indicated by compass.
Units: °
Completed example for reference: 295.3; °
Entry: 32.5; °
